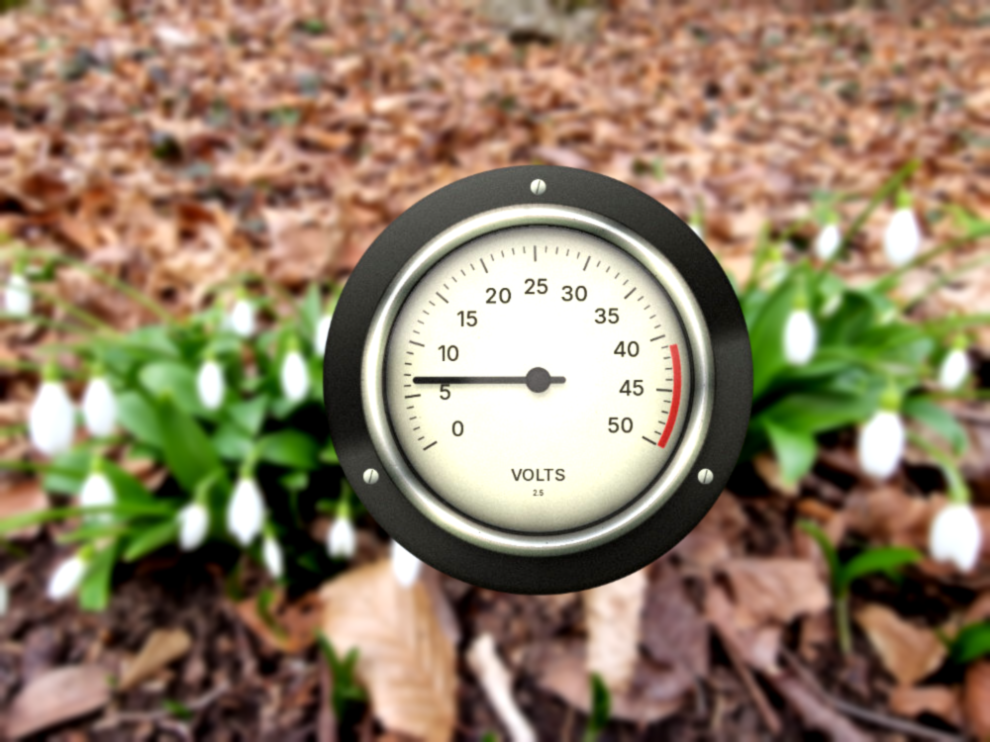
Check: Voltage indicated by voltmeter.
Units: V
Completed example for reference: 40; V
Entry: 6.5; V
